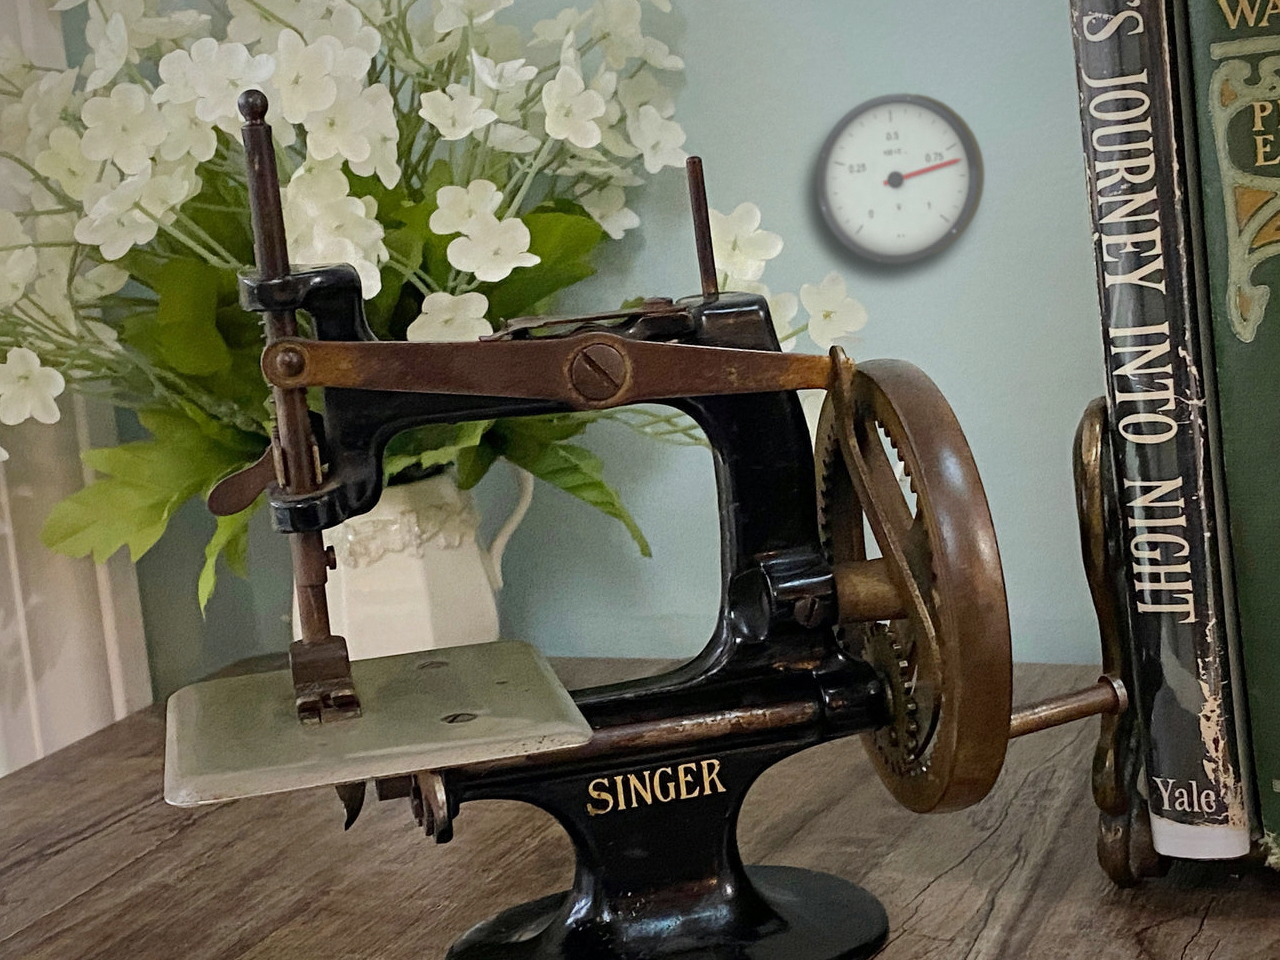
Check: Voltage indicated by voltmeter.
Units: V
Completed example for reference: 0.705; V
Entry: 0.8; V
